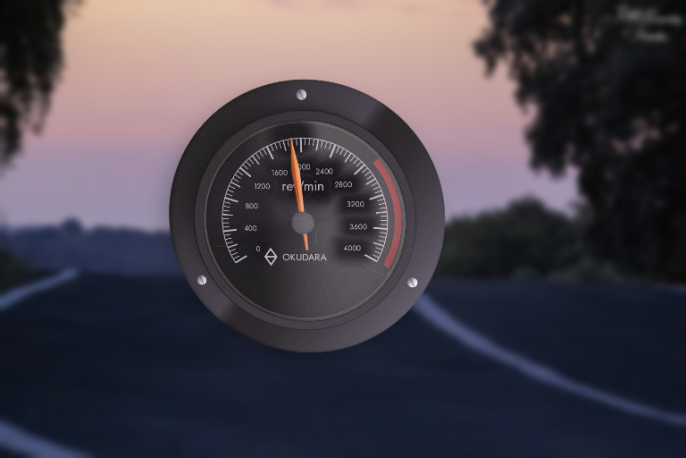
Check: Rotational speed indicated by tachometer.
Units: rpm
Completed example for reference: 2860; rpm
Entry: 1900; rpm
